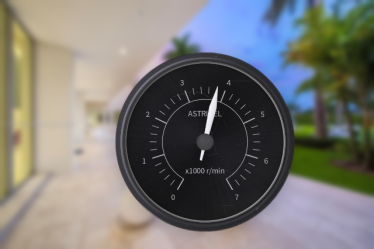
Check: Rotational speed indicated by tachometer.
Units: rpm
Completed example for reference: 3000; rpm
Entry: 3800; rpm
